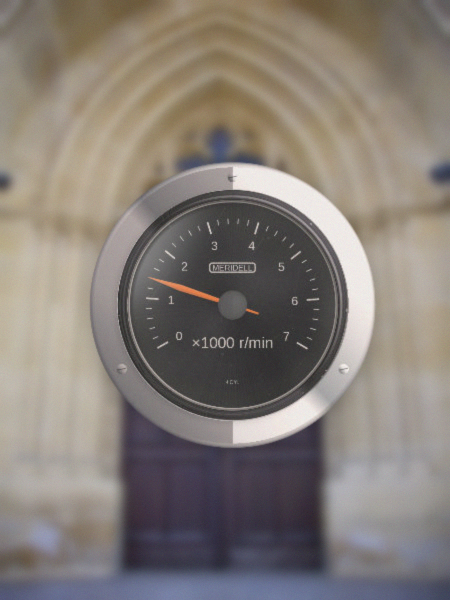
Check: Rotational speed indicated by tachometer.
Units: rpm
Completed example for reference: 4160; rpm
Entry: 1400; rpm
